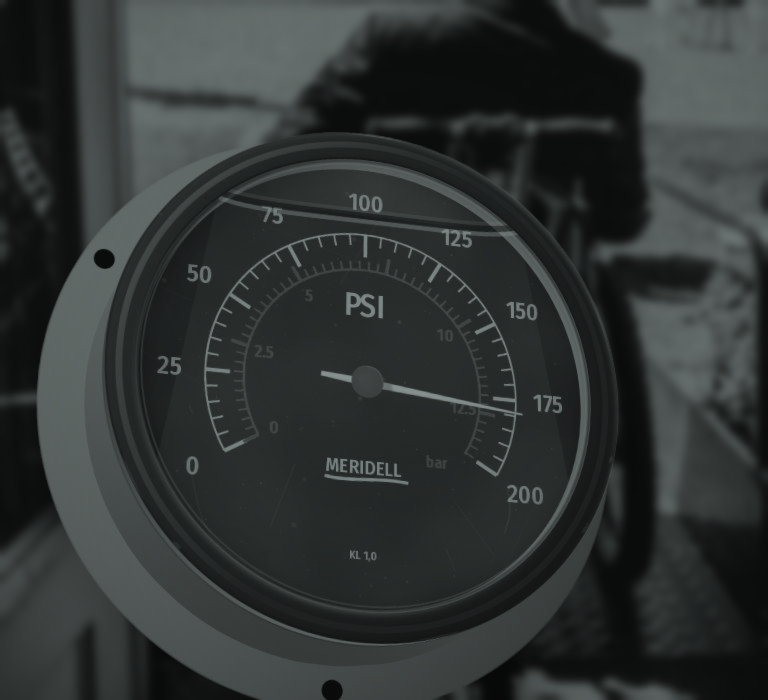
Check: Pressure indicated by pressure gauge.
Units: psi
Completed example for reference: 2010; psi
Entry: 180; psi
